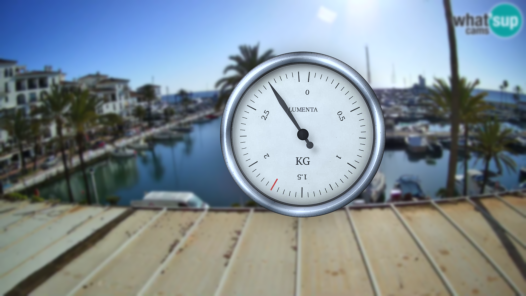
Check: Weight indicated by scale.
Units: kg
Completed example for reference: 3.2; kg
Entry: 2.75; kg
